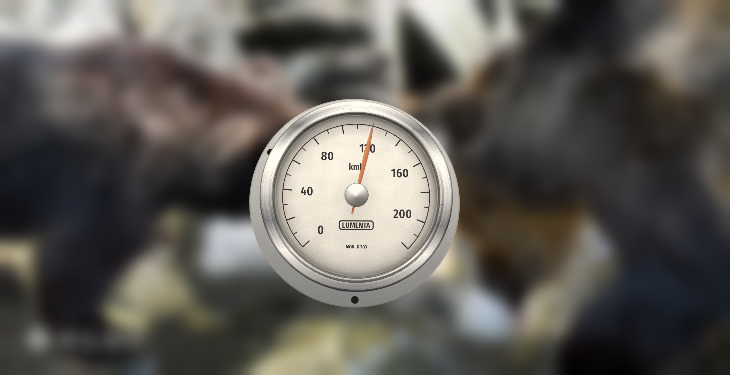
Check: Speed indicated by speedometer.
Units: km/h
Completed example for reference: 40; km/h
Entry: 120; km/h
